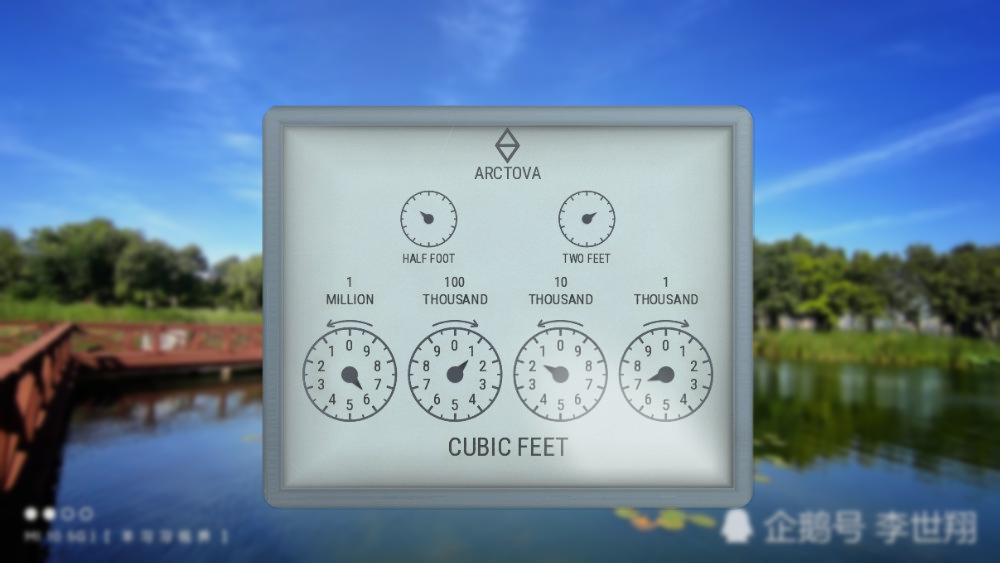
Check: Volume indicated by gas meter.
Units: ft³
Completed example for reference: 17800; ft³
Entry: 611700; ft³
